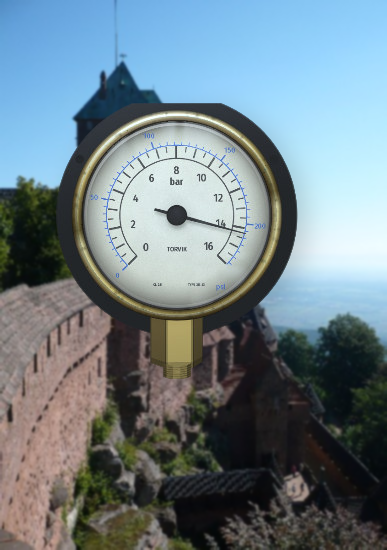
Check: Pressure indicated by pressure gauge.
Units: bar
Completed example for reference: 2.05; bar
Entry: 14.25; bar
